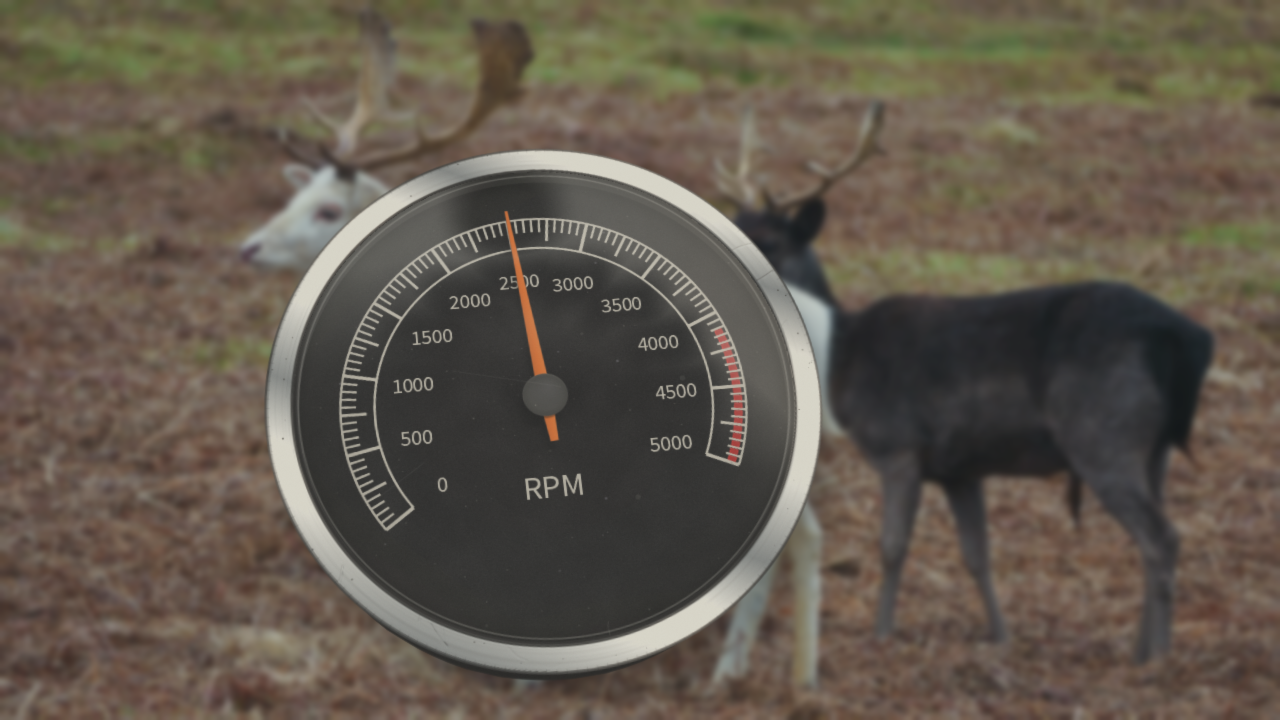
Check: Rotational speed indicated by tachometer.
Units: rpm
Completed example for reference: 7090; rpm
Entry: 2500; rpm
